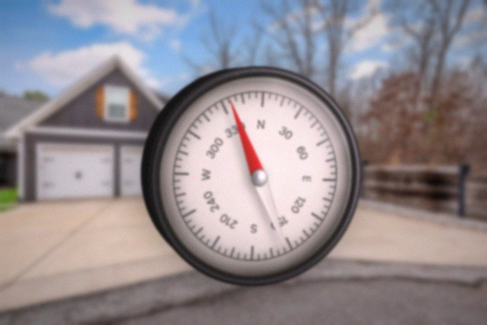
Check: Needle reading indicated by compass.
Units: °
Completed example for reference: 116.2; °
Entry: 335; °
